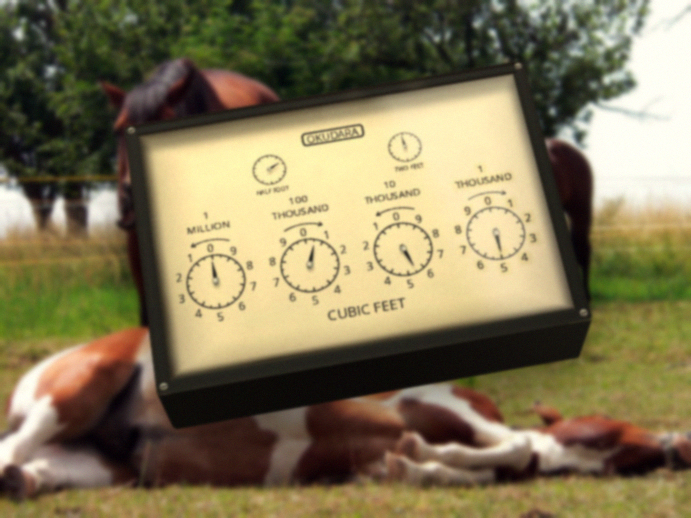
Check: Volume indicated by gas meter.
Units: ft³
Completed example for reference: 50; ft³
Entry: 5500; ft³
